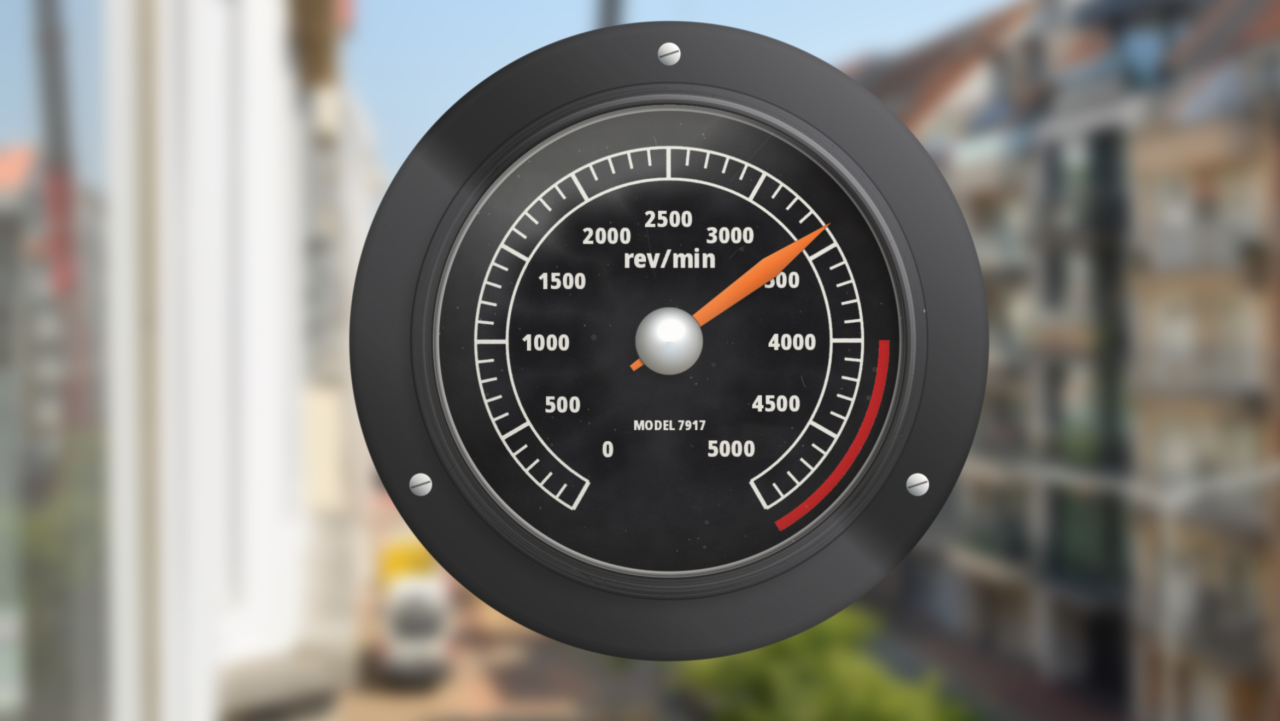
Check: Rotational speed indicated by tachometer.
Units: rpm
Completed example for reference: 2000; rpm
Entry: 3400; rpm
